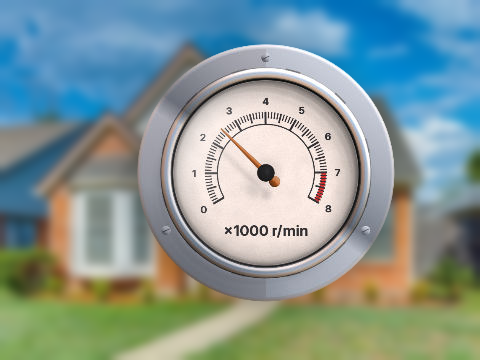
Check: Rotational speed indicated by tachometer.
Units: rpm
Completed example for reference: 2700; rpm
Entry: 2500; rpm
